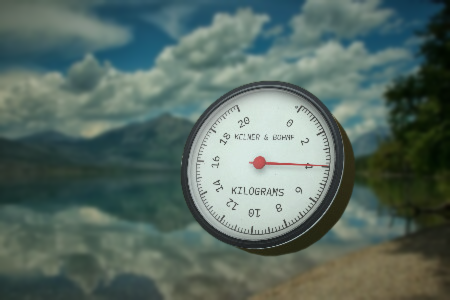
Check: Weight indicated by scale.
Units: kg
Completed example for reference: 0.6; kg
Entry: 4; kg
